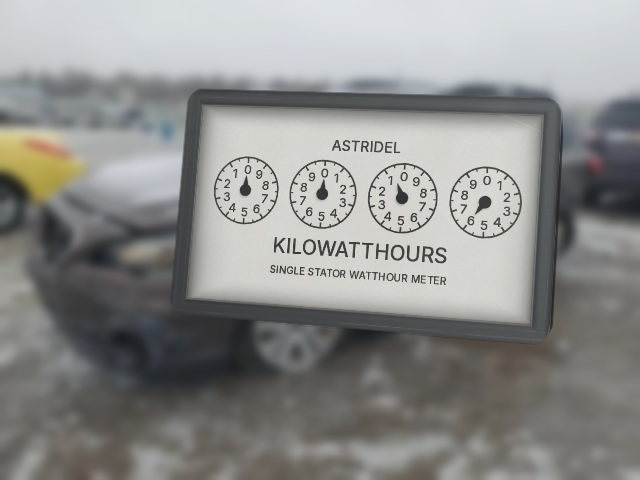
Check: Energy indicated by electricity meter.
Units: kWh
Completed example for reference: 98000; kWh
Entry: 6; kWh
